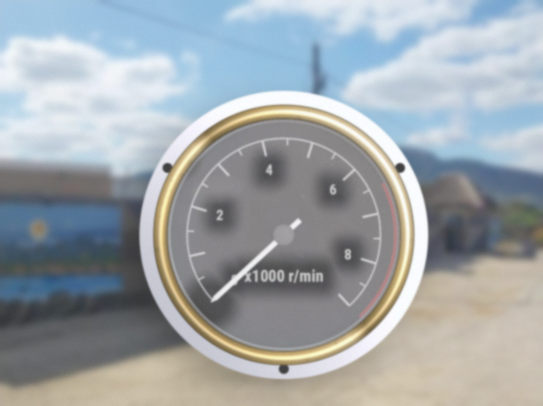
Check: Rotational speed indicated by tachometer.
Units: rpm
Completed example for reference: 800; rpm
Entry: 0; rpm
